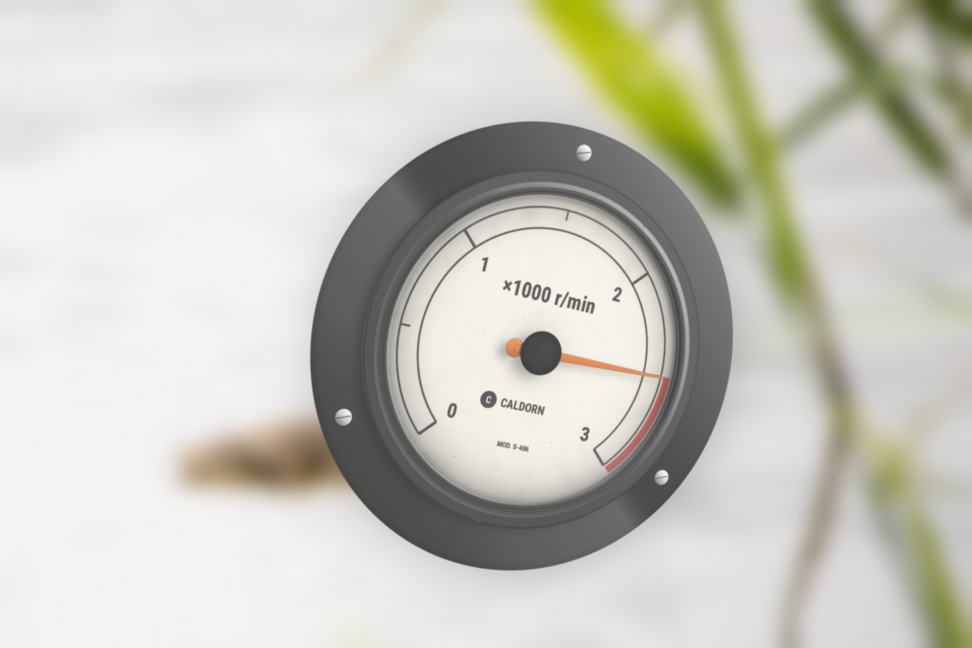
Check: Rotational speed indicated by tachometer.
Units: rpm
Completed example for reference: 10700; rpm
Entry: 2500; rpm
